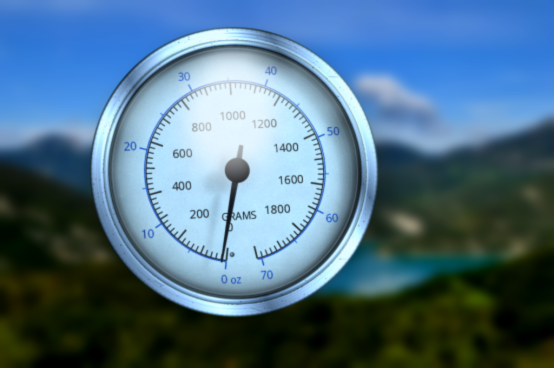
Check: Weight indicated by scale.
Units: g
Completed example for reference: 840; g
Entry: 20; g
